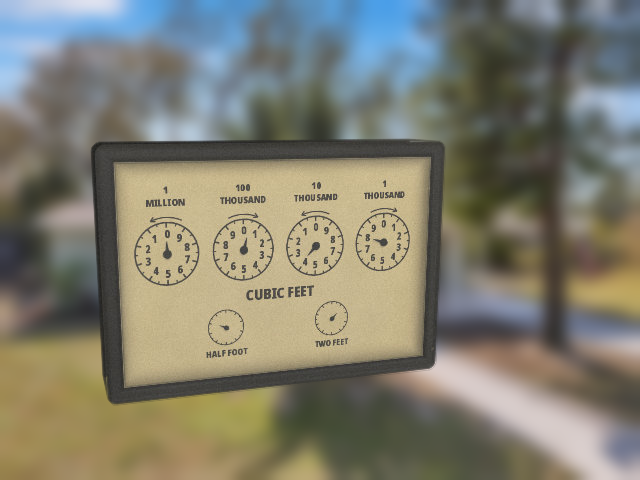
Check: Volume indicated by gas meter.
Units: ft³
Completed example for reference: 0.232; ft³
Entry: 3800; ft³
